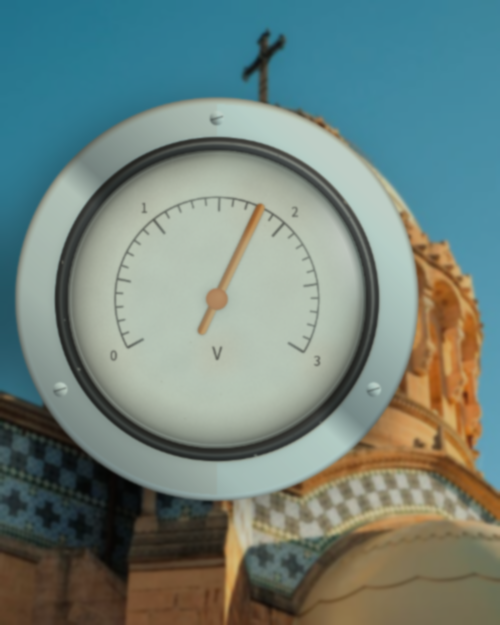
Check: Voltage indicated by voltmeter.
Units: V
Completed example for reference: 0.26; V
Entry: 1.8; V
